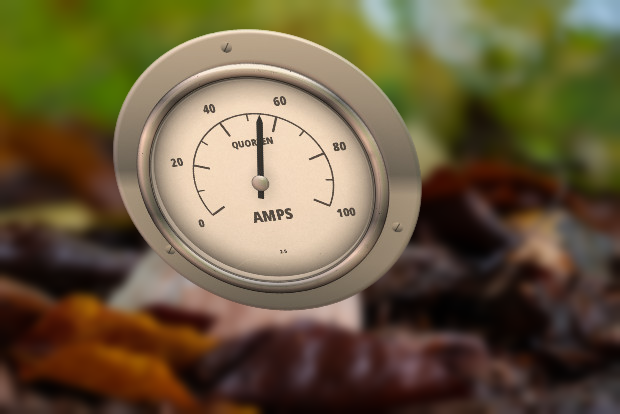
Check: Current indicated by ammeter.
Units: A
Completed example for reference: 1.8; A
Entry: 55; A
